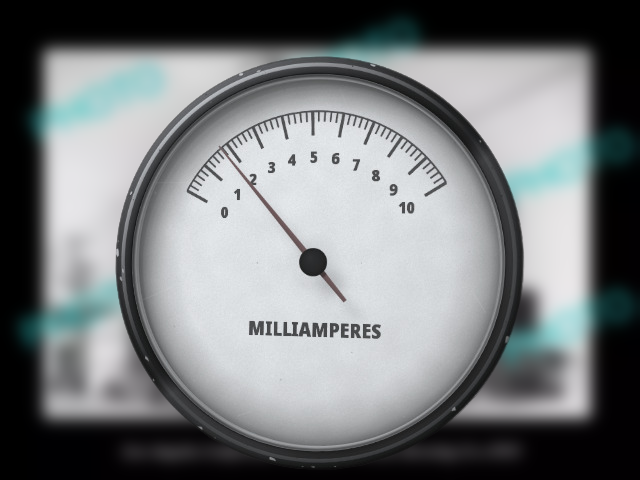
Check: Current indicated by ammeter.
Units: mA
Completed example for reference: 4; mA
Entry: 1.8; mA
